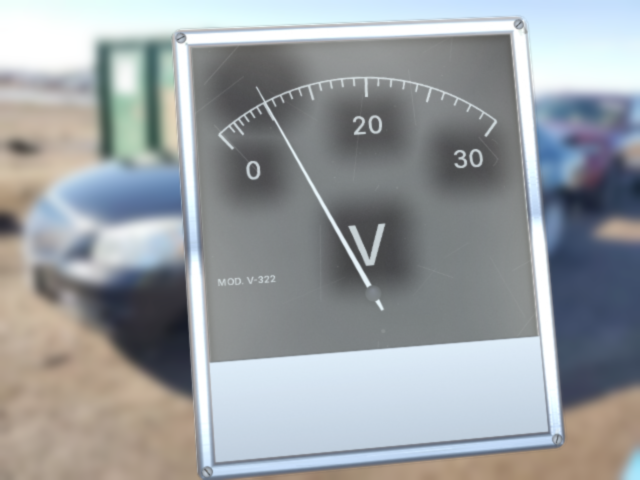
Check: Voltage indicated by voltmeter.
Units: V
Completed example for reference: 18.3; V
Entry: 10; V
